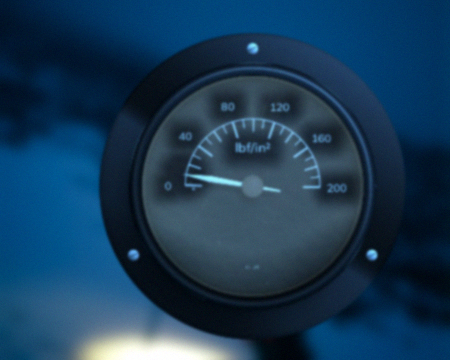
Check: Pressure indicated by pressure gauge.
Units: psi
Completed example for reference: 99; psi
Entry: 10; psi
